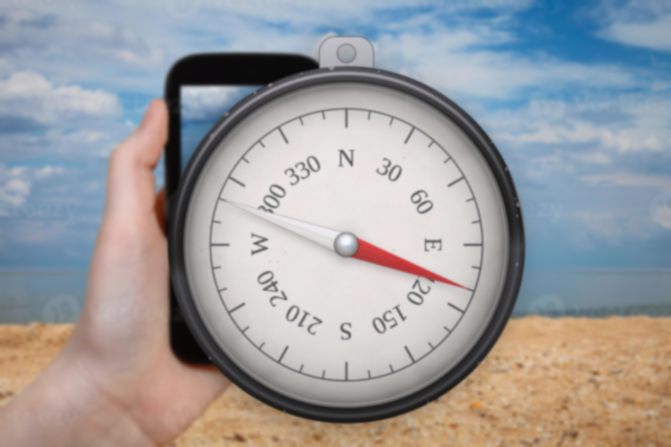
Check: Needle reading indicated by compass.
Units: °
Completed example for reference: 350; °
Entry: 110; °
